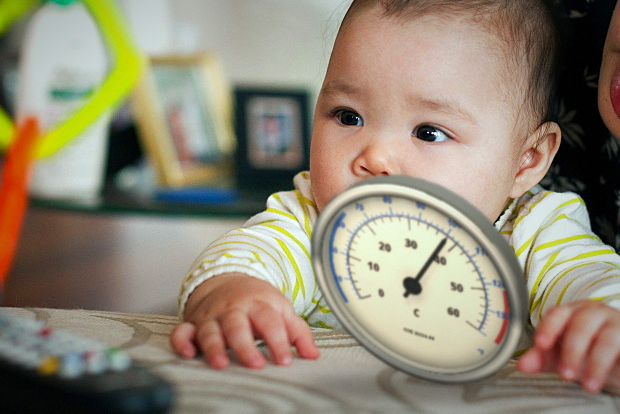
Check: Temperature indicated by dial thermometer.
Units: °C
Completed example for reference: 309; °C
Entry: 38; °C
